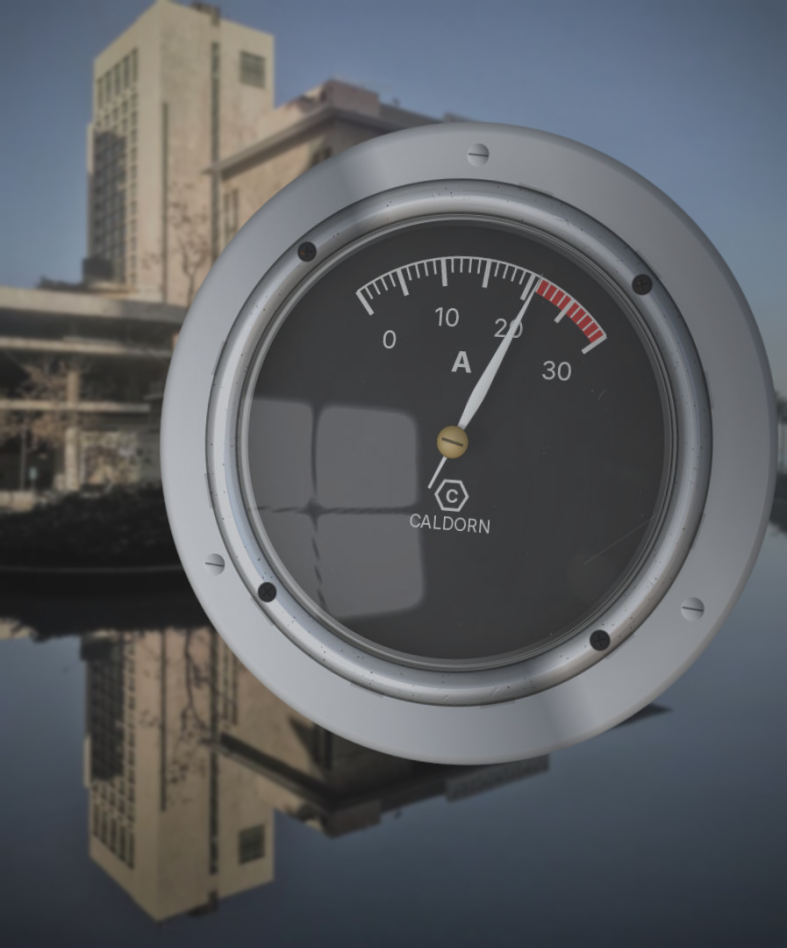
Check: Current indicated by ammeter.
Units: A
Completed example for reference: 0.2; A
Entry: 21; A
